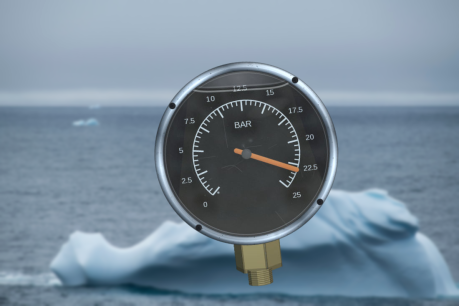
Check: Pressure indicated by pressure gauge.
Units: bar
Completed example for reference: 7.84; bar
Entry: 23; bar
